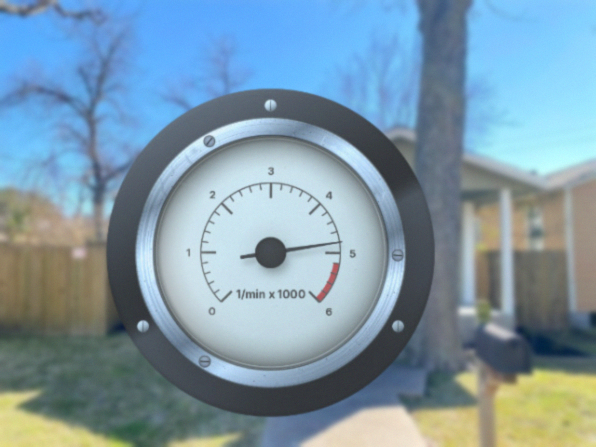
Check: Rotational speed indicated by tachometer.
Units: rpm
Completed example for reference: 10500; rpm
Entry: 4800; rpm
